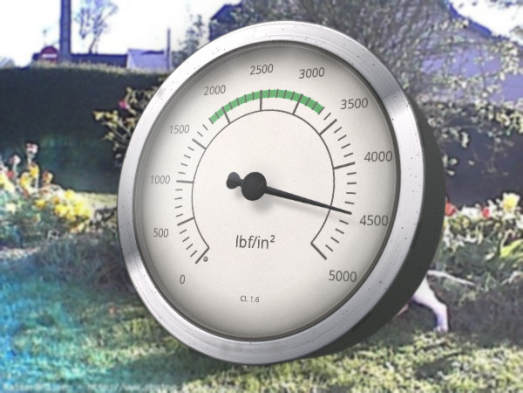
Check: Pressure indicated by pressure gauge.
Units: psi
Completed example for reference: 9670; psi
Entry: 4500; psi
